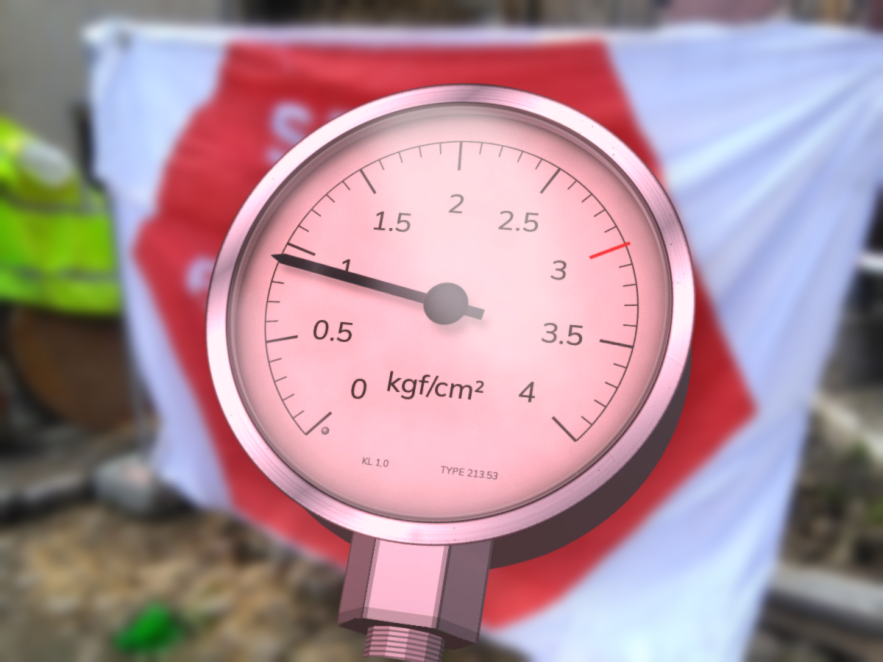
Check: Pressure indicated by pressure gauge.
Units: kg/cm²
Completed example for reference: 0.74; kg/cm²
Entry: 0.9; kg/cm²
